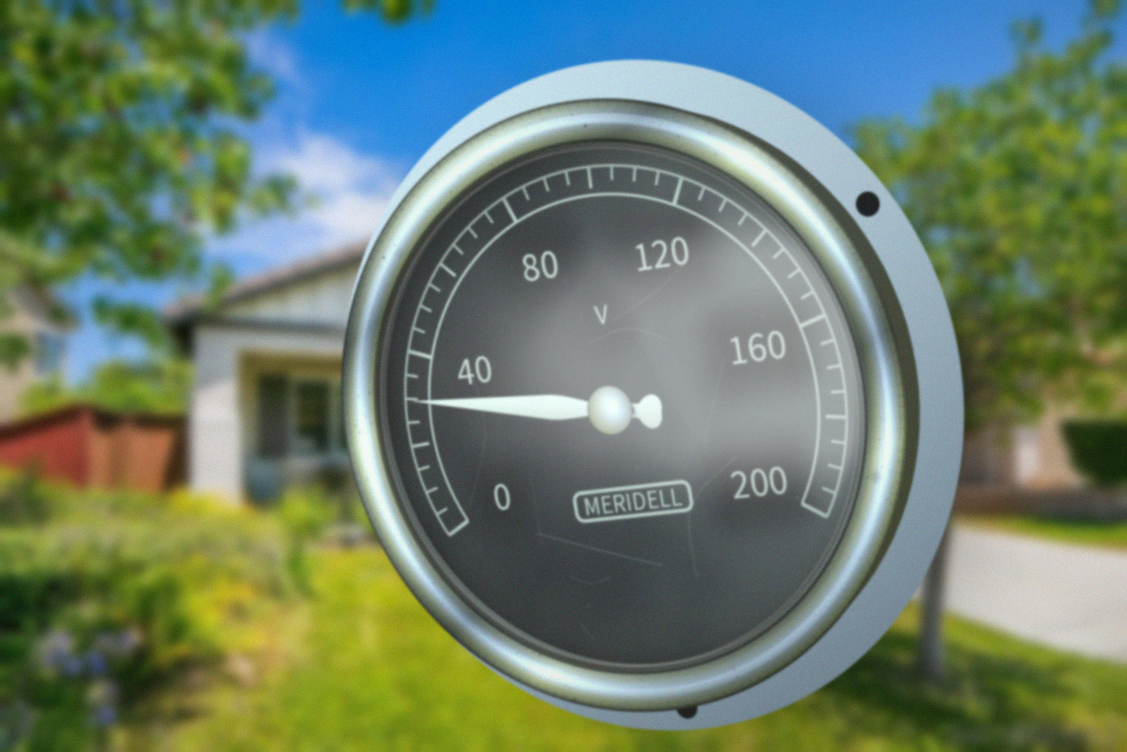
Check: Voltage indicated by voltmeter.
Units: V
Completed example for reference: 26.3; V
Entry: 30; V
